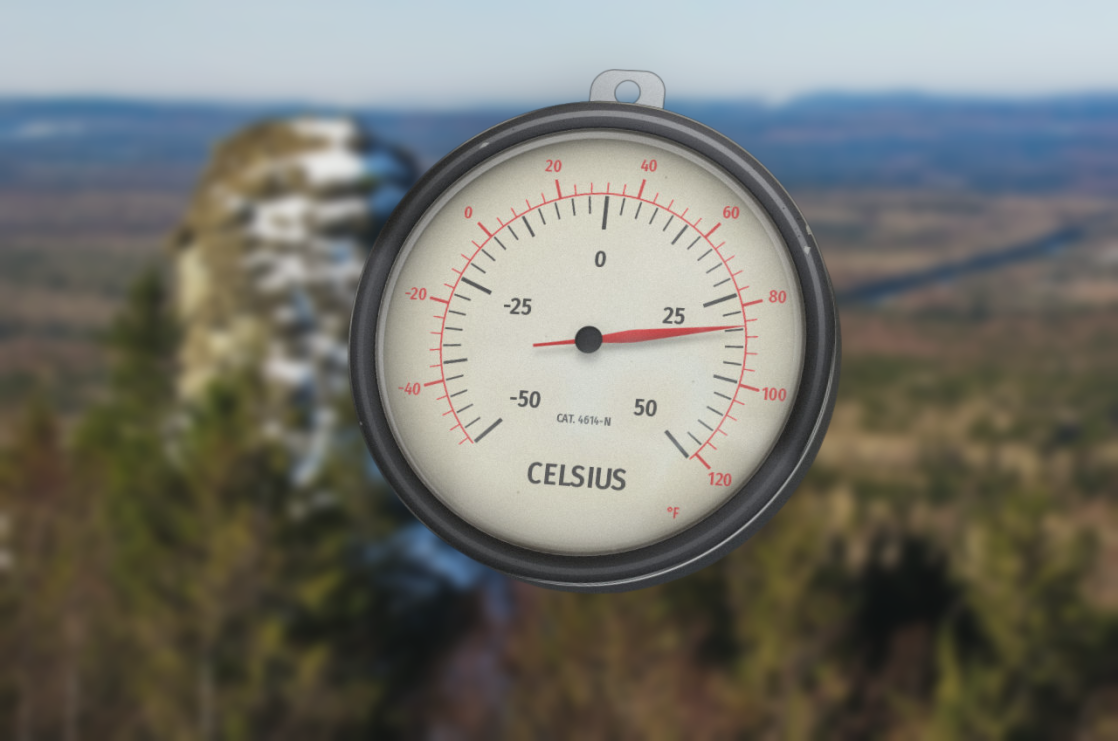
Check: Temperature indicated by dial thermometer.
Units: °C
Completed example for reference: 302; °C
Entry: 30; °C
